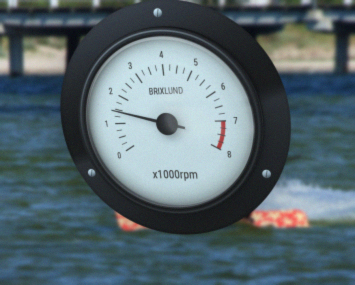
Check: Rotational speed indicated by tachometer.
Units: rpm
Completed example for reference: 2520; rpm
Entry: 1500; rpm
